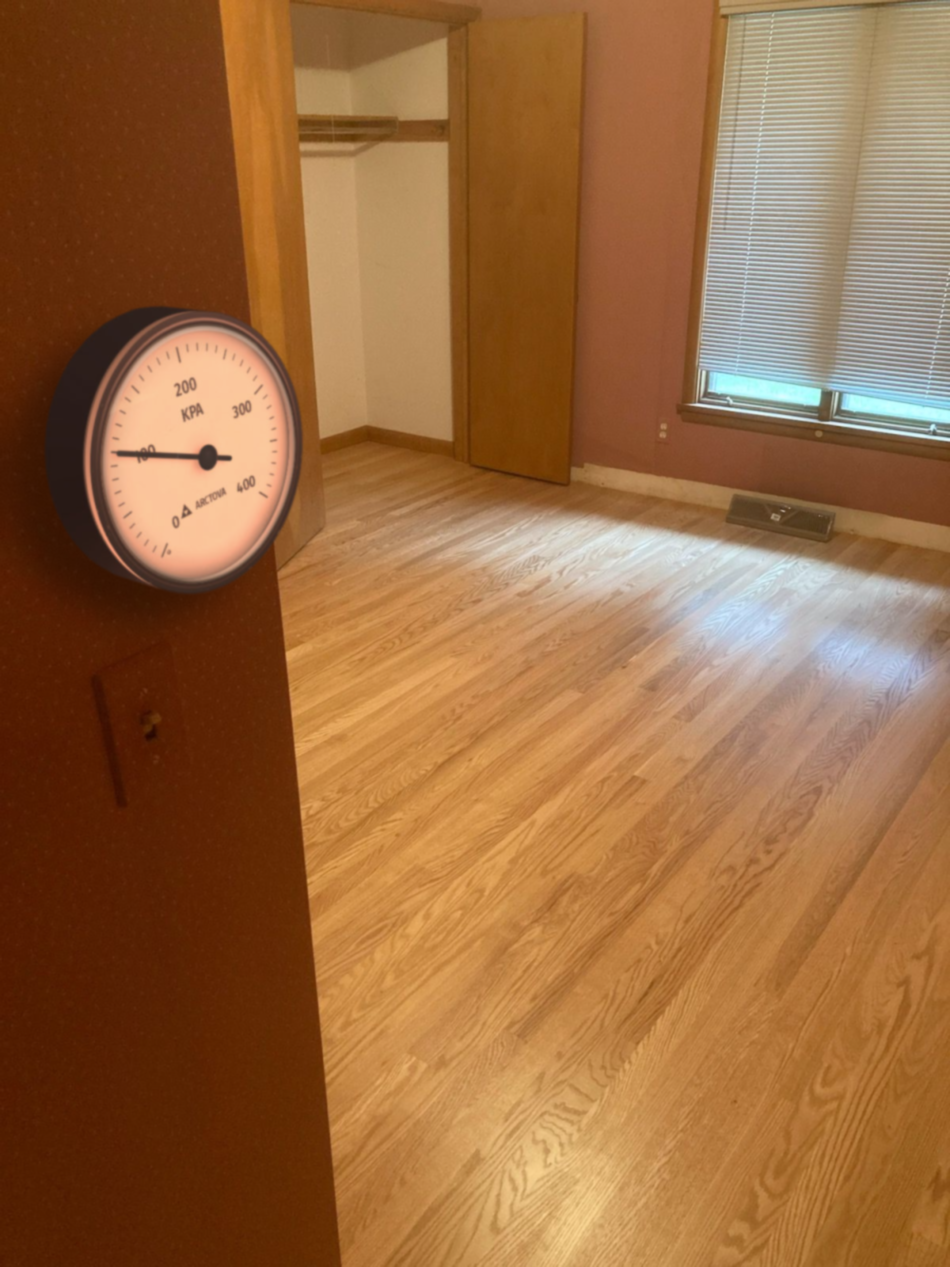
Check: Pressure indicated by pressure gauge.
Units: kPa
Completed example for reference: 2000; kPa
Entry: 100; kPa
